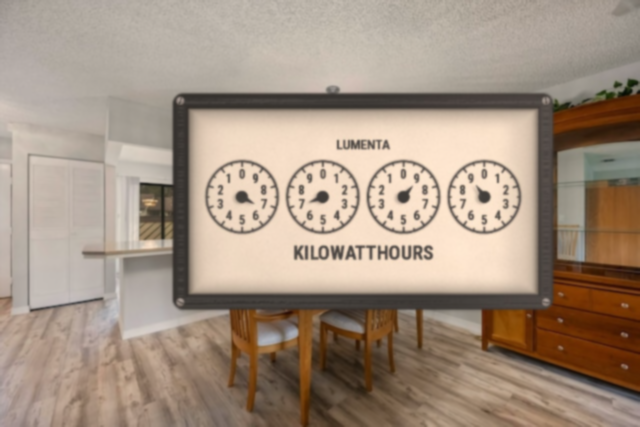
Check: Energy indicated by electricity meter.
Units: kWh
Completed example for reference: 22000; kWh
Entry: 6689; kWh
